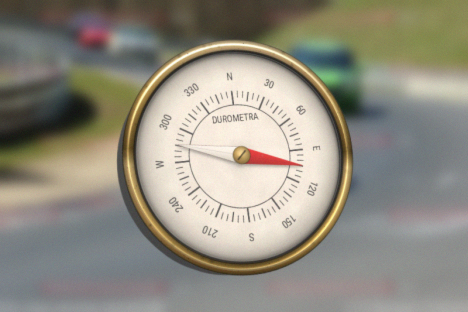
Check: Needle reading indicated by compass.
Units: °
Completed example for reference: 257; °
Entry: 105; °
